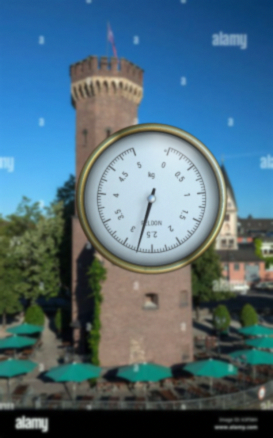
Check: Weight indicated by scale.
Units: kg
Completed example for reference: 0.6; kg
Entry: 2.75; kg
